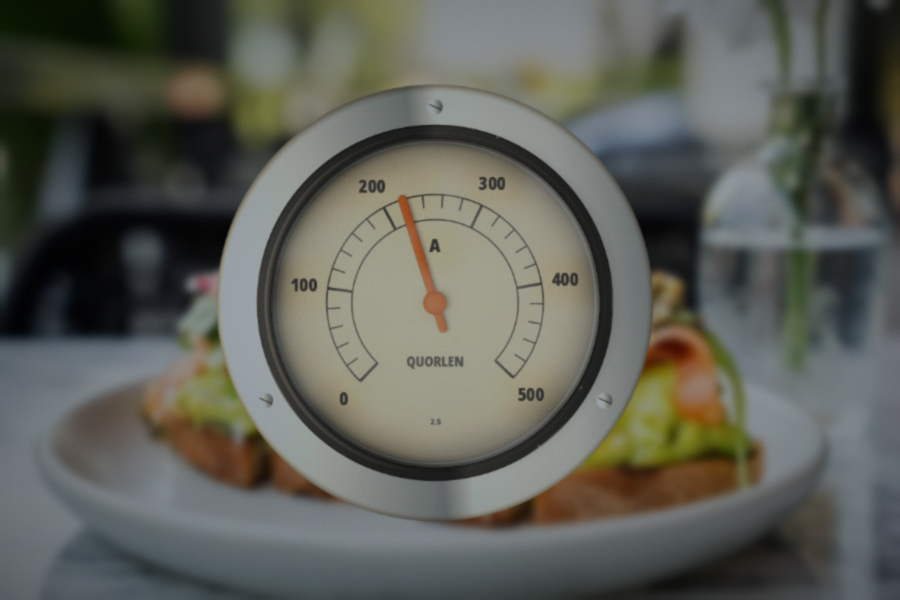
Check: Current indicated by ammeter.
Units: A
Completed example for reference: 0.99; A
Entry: 220; A
